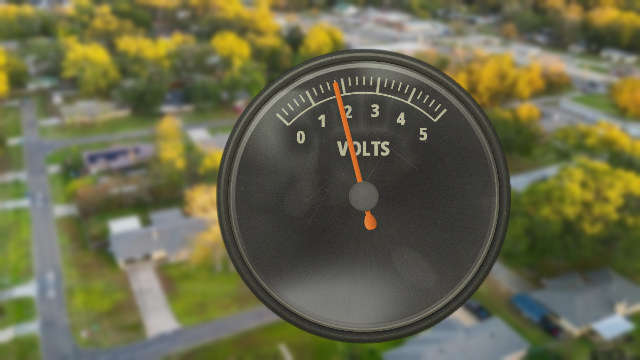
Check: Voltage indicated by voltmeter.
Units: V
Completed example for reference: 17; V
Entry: 1.8; V
